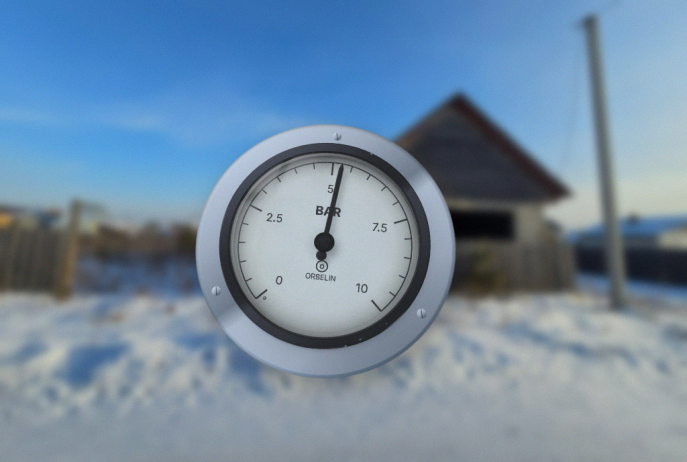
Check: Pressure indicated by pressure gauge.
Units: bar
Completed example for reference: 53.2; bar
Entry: 5.25; bar
